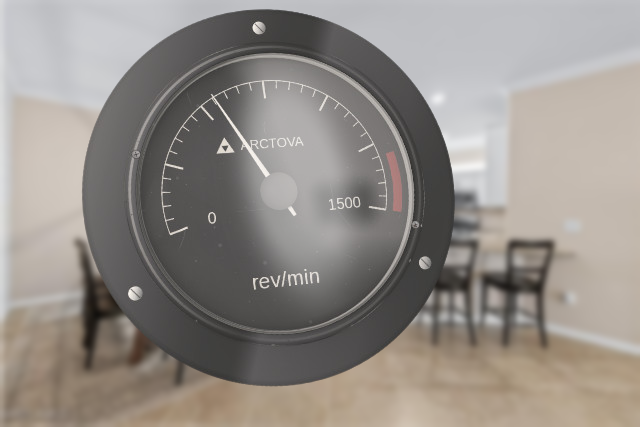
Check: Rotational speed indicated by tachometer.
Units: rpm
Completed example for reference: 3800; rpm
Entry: 550; rpm
